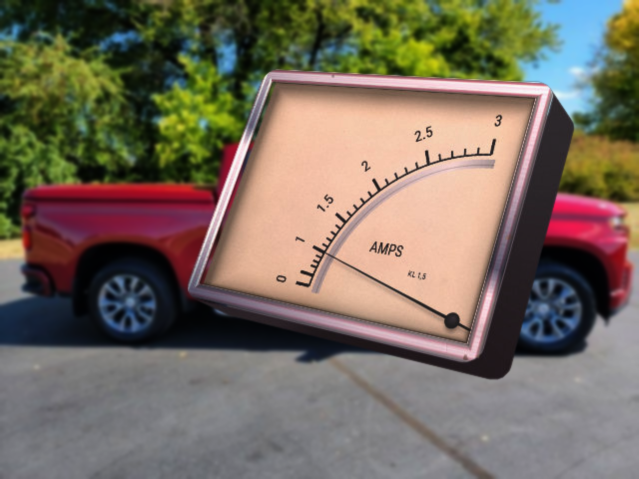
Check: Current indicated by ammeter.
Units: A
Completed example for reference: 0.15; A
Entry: 1; A
